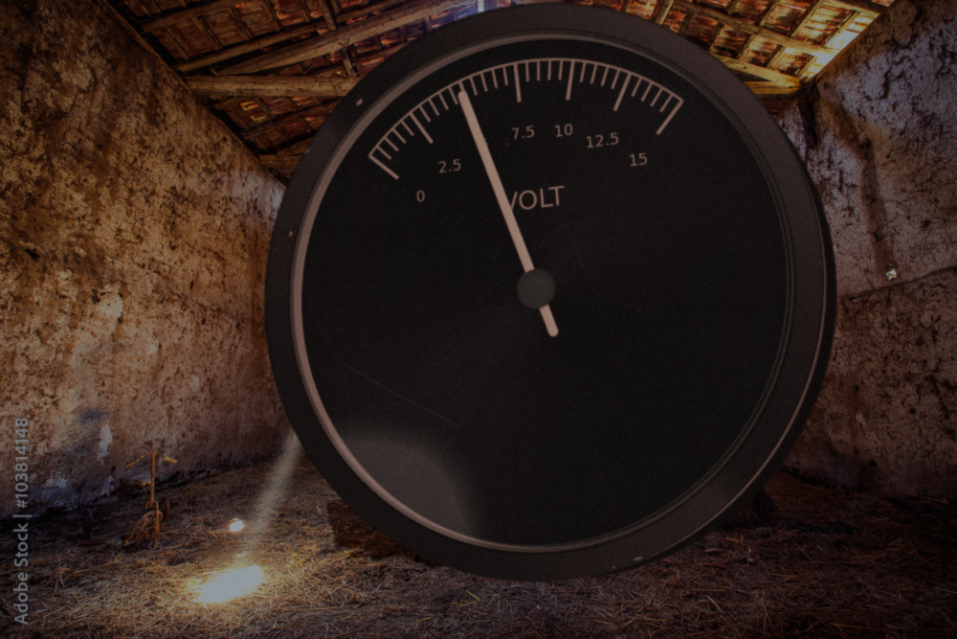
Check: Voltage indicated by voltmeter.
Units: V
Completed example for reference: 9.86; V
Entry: 5; V
